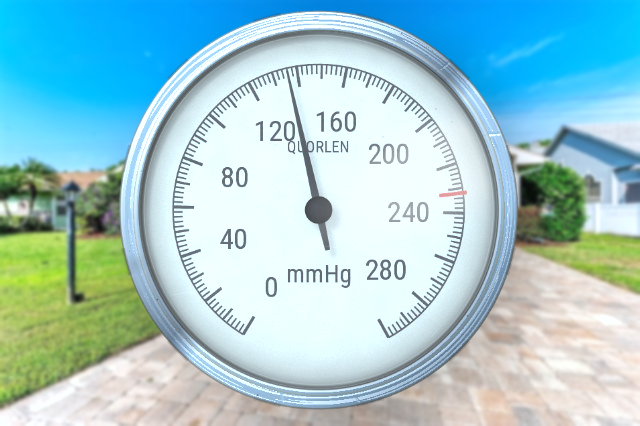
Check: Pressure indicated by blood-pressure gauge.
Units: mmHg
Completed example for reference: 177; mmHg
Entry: 136; mmHg
